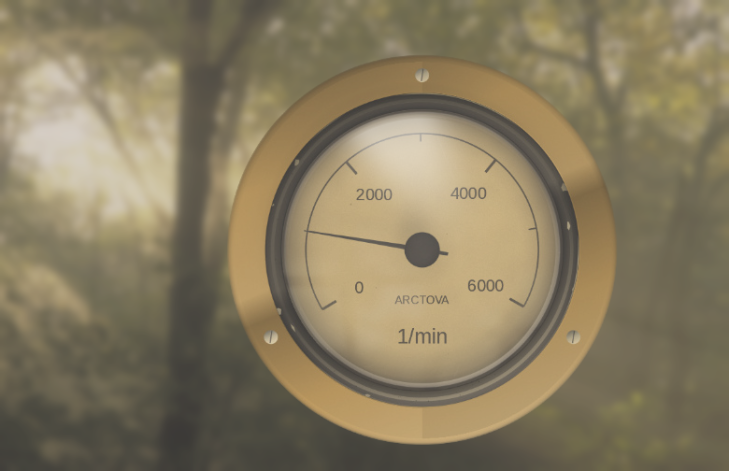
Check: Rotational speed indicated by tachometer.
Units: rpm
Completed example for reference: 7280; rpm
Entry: 1000; rpm
